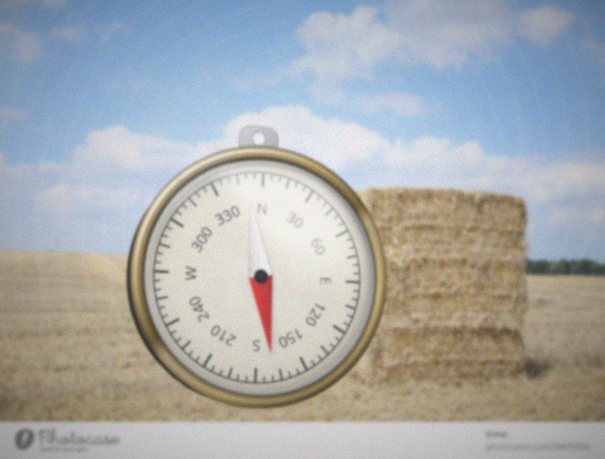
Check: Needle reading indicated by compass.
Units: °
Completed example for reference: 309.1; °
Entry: 170; °
